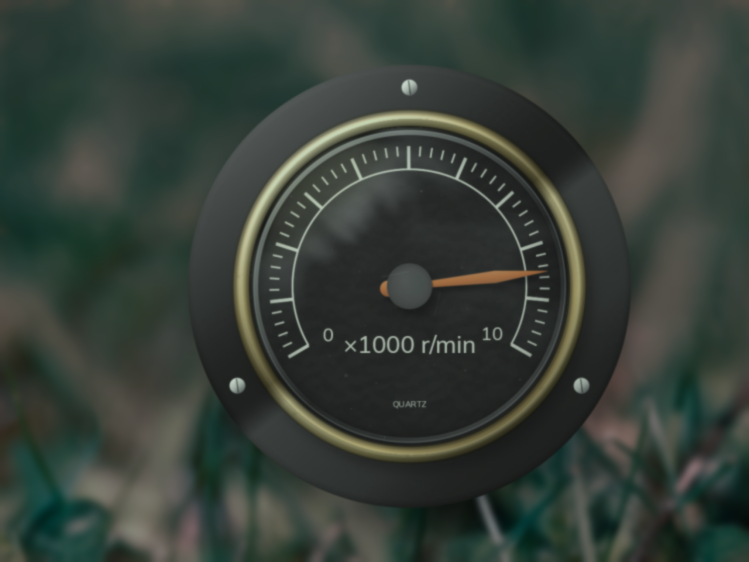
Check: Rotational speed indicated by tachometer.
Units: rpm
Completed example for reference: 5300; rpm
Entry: 8500; rpm
